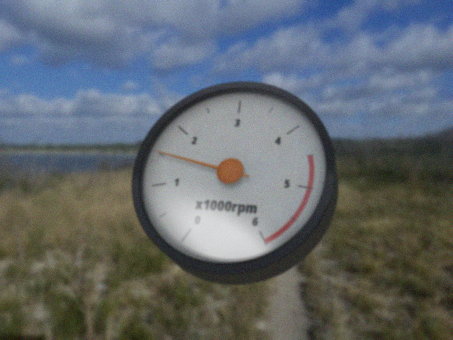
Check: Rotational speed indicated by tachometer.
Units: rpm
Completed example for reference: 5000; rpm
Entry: 1500; rpm
